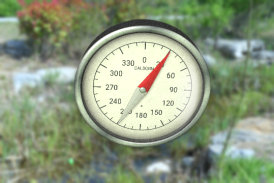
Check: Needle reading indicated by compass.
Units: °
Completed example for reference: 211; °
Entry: 30; °
